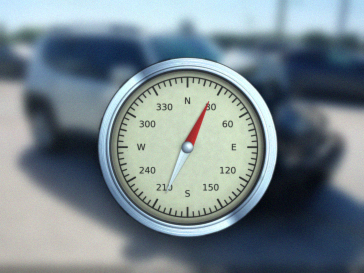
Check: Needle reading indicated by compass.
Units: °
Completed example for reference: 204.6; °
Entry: 25; °
